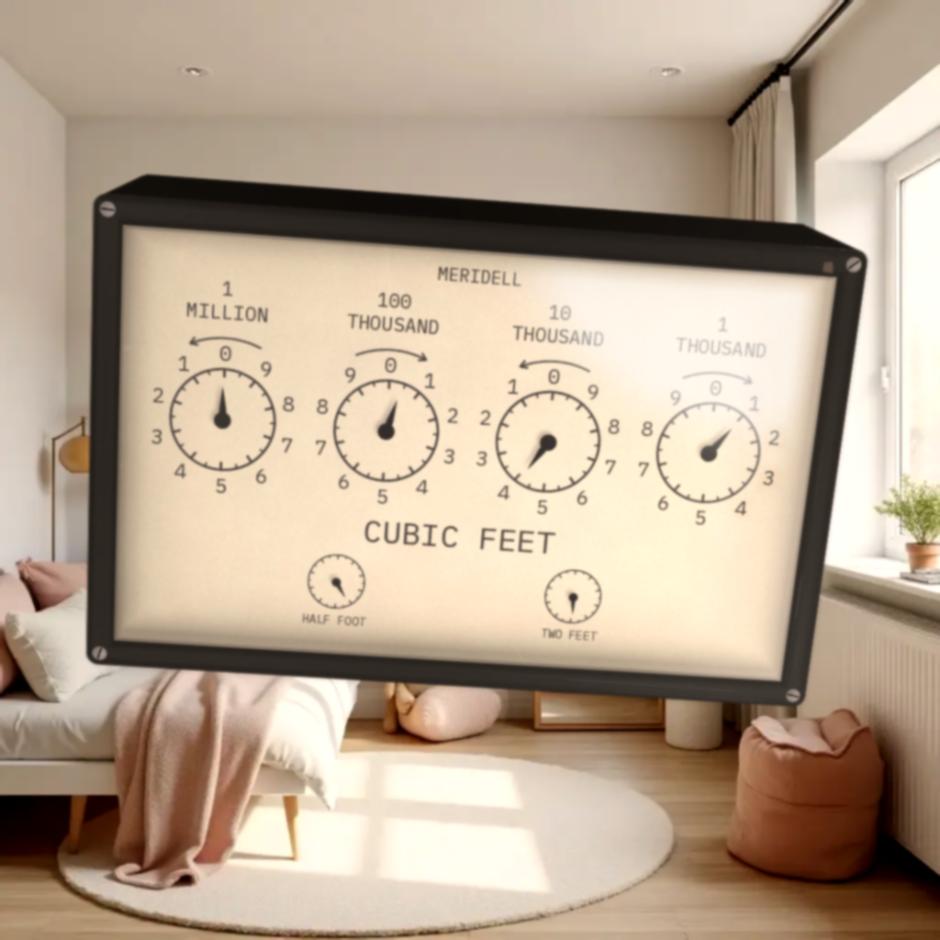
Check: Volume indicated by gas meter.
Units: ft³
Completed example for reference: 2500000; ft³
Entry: 4100; ft³
